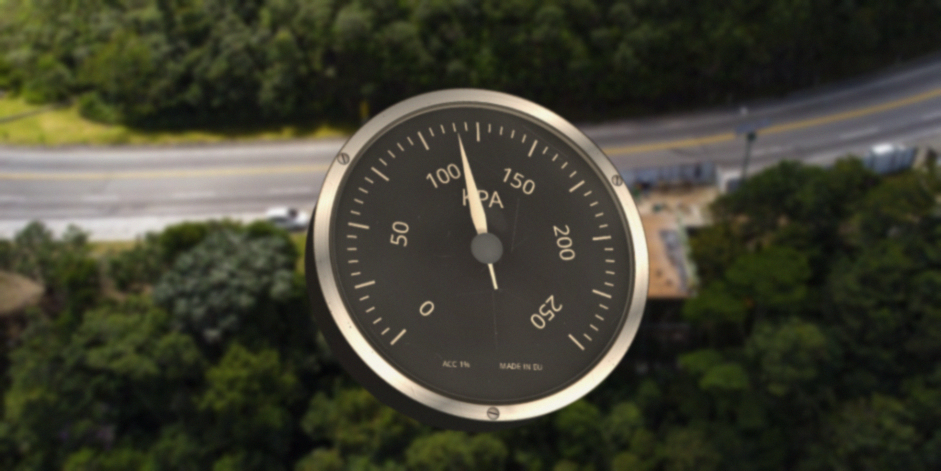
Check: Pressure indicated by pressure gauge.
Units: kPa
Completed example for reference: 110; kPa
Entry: 115; kPa
